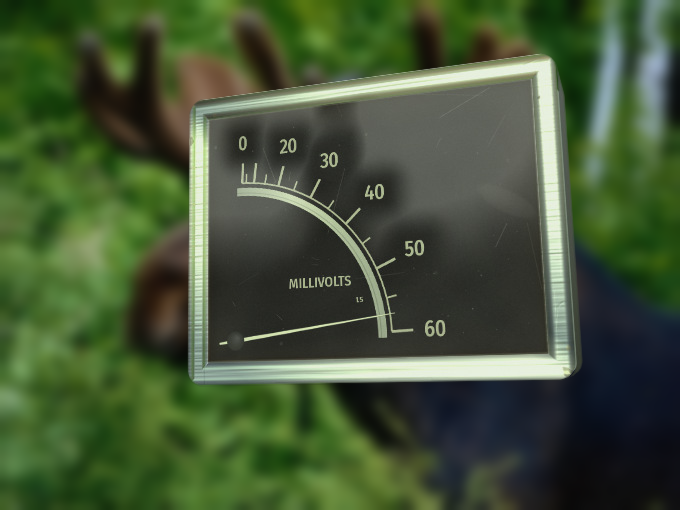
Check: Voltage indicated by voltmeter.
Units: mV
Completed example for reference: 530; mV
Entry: 57.5; mV
